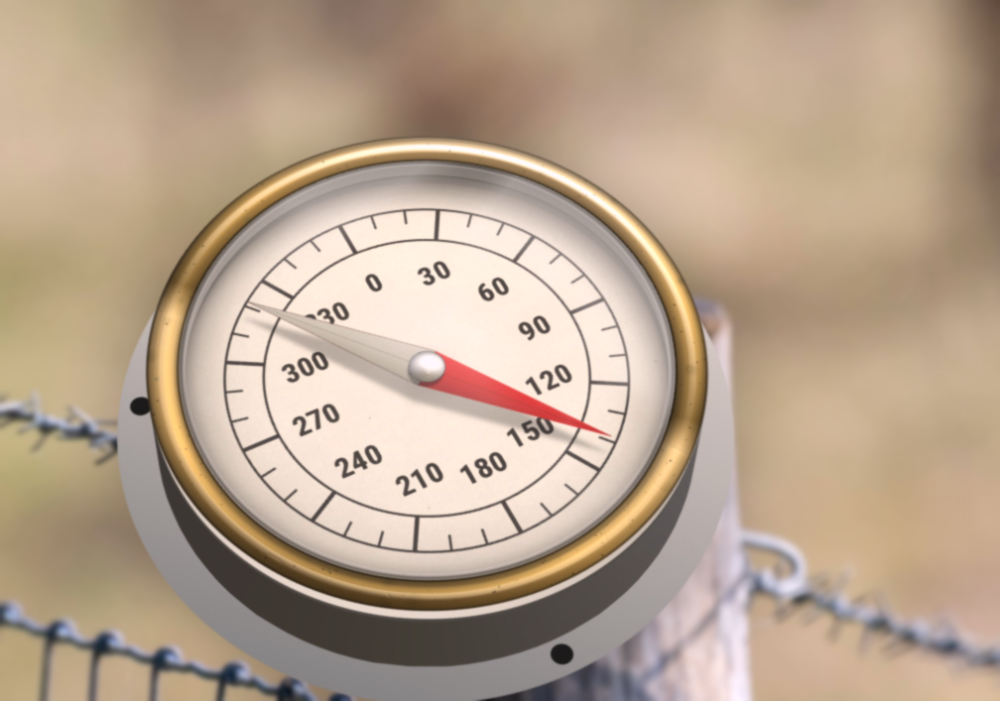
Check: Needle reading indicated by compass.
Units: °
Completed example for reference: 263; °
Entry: 140; °
